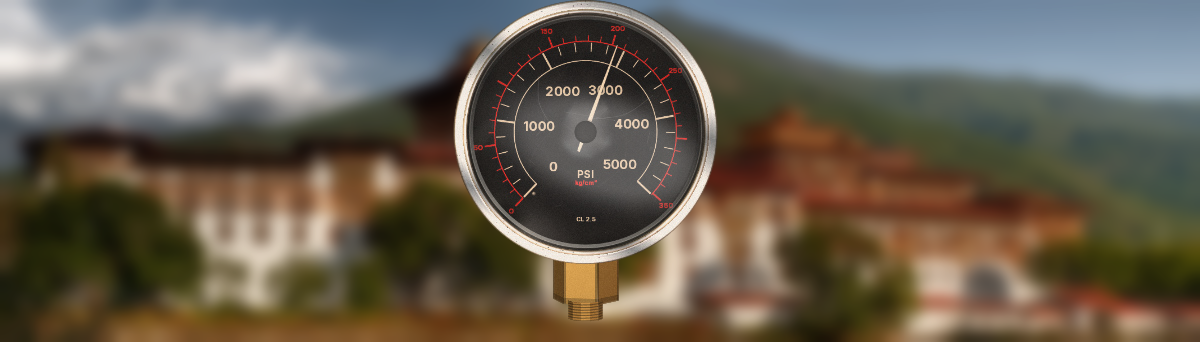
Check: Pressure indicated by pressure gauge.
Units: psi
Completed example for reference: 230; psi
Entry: 2900; psi
